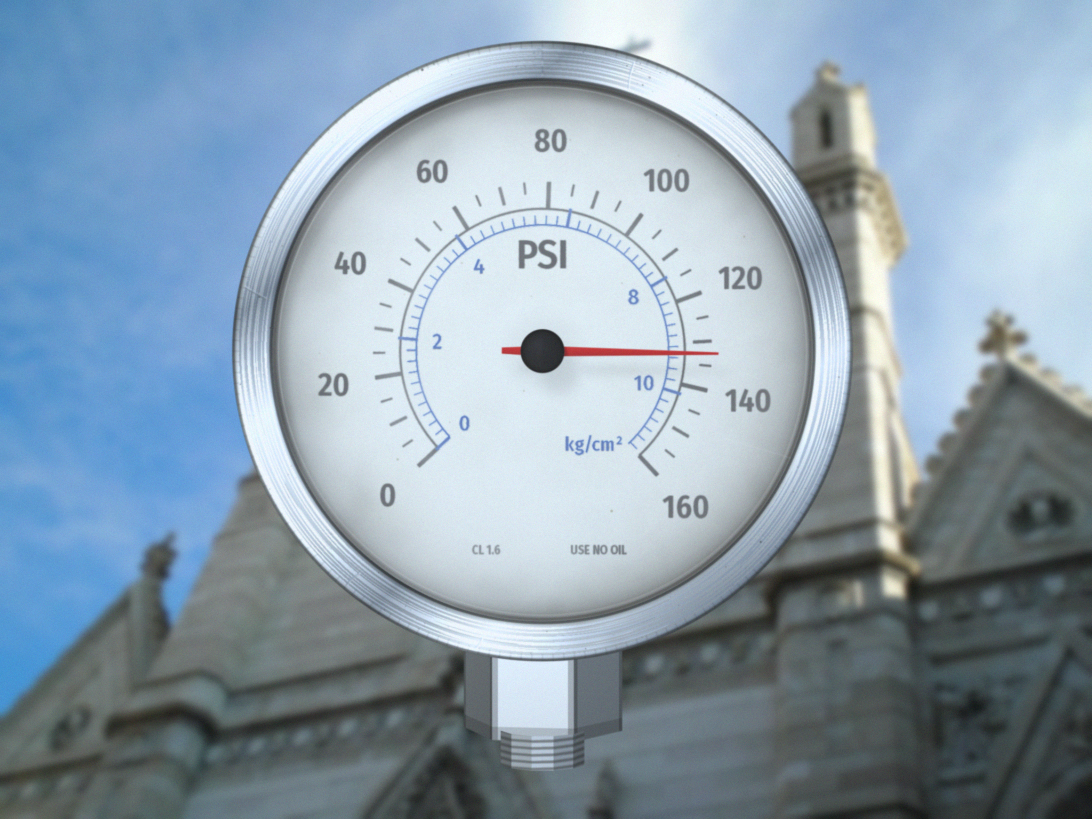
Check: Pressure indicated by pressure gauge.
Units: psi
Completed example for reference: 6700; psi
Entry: 132.5; psi
